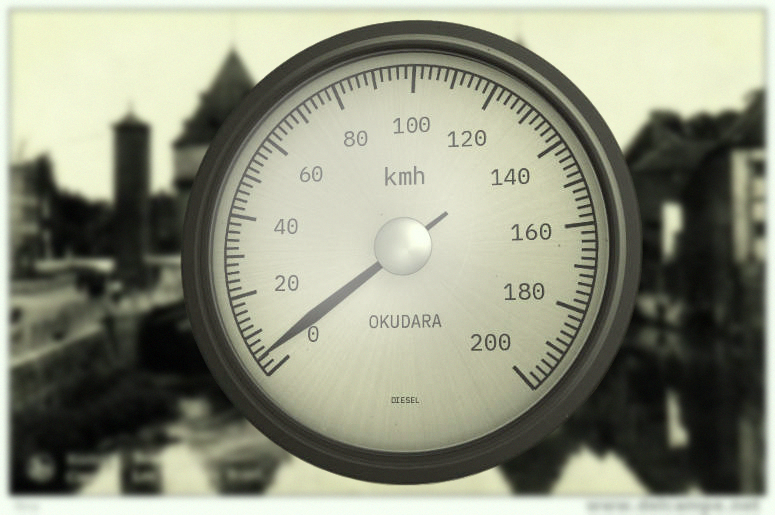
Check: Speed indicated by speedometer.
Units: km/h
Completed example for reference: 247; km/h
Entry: 4; km/h
